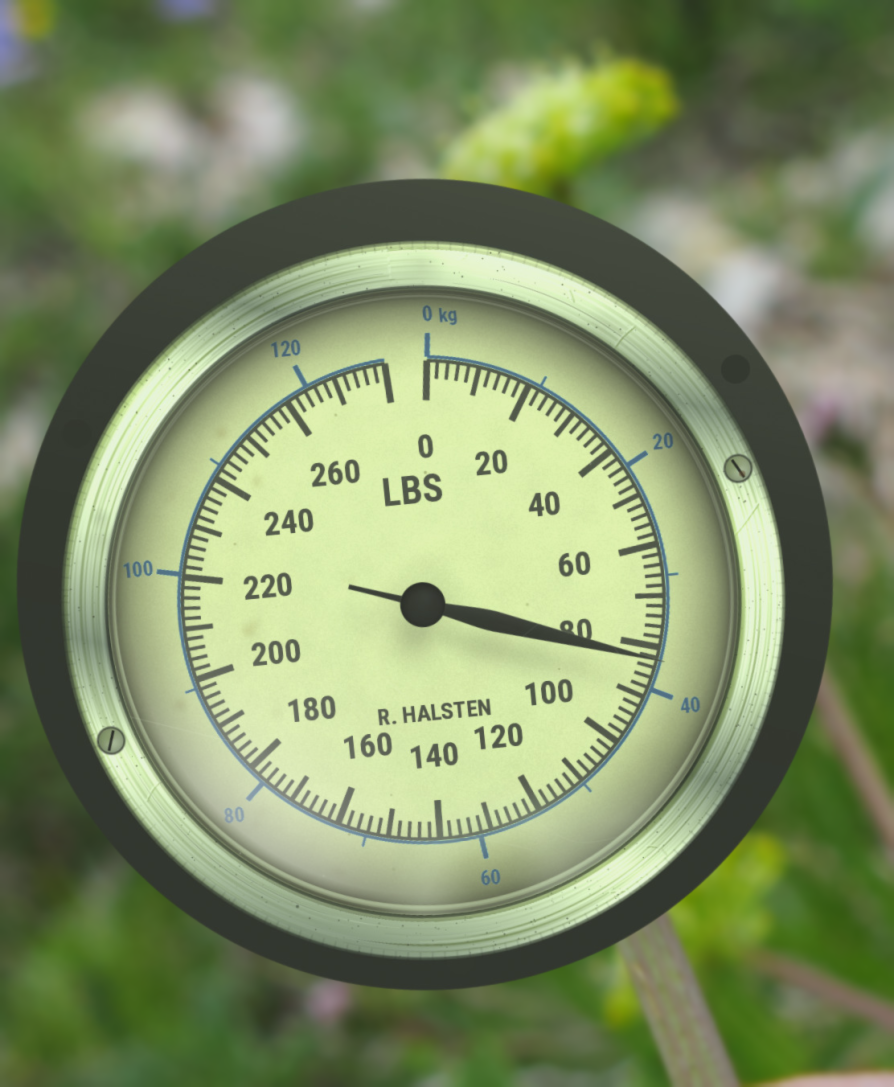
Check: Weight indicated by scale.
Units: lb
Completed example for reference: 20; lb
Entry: 82; lb
